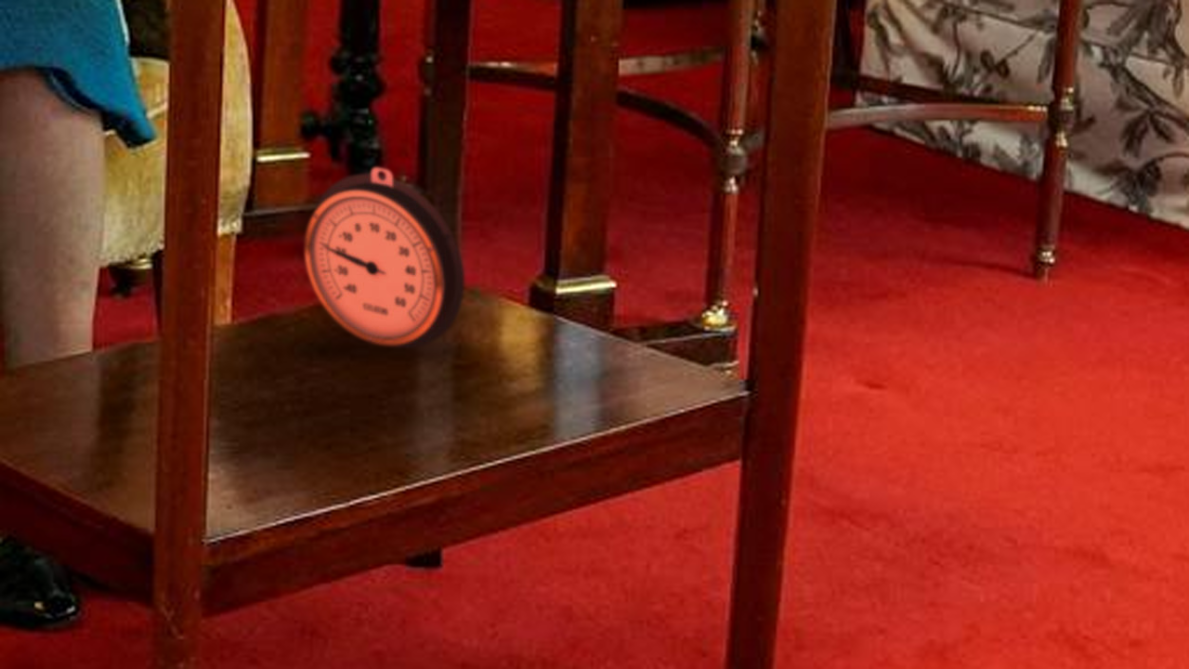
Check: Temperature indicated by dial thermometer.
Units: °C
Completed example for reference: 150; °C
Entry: -20; °C
